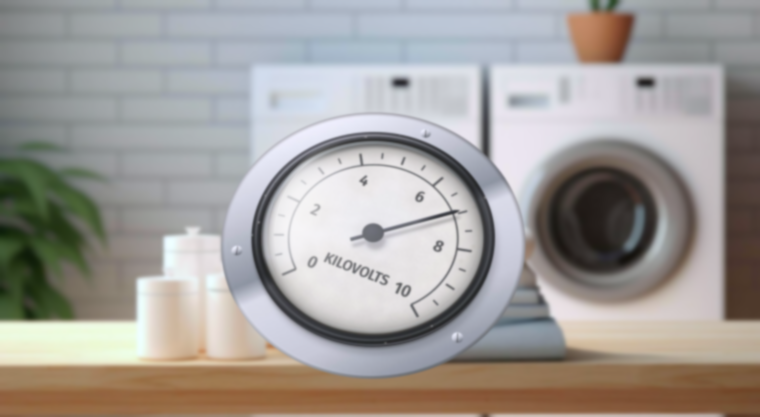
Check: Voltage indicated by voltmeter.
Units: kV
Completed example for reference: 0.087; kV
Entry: 7; kV
